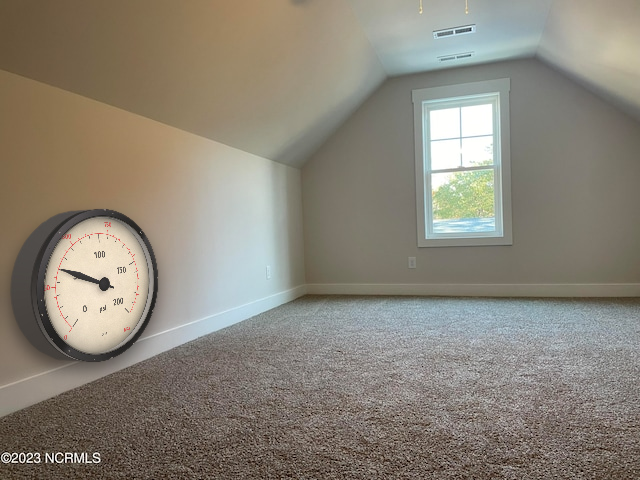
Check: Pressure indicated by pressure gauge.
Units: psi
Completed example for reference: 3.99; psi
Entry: 50; psi
